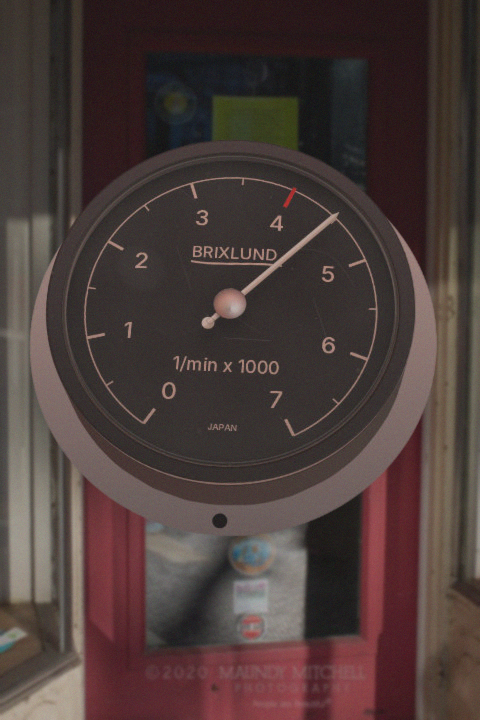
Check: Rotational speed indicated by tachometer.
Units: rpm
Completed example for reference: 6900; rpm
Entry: 4500; rpm
